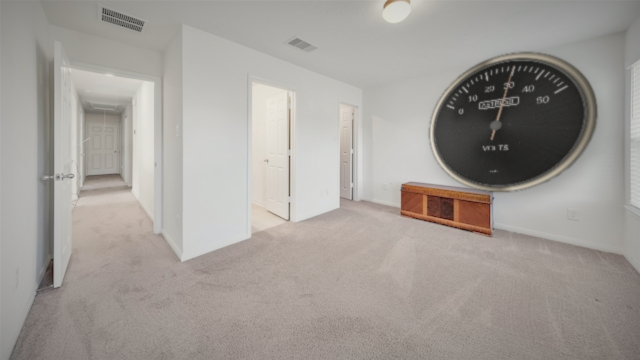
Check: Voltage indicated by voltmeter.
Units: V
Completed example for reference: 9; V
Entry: 30; V
